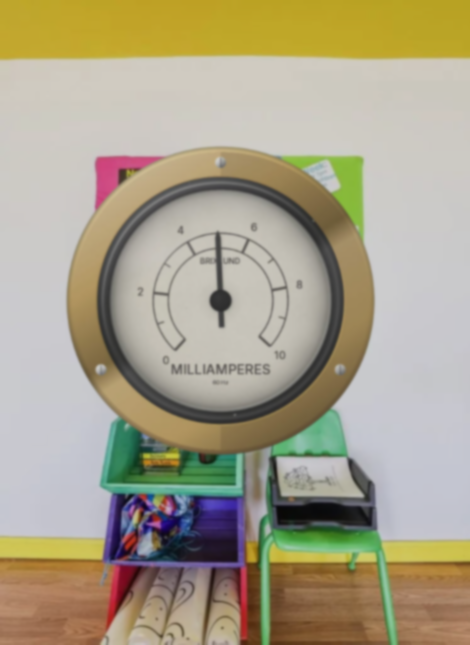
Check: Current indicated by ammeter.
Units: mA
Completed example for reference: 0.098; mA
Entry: 5; mA
